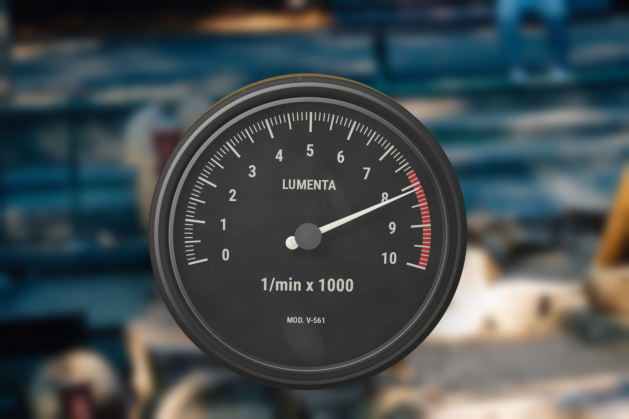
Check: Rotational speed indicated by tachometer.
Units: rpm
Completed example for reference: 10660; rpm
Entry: 8100; rpm
